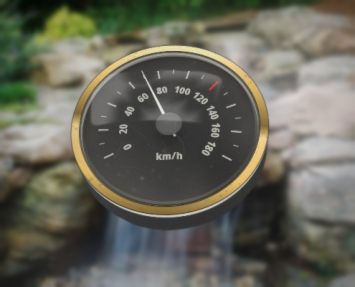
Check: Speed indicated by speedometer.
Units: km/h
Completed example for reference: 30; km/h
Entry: 70; km/h
